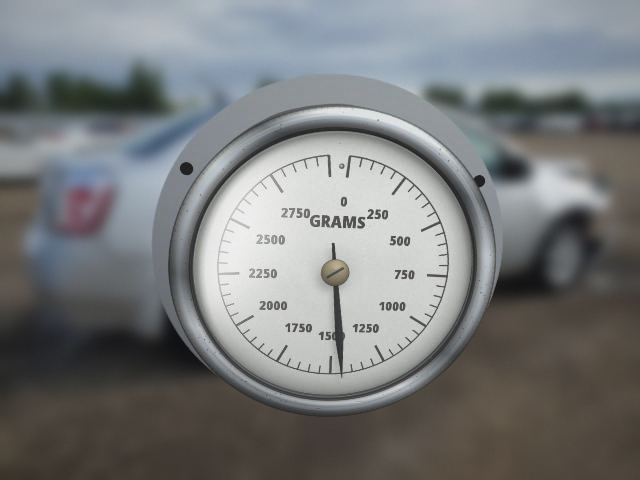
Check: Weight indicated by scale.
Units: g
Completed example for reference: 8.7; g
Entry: 1450; g
